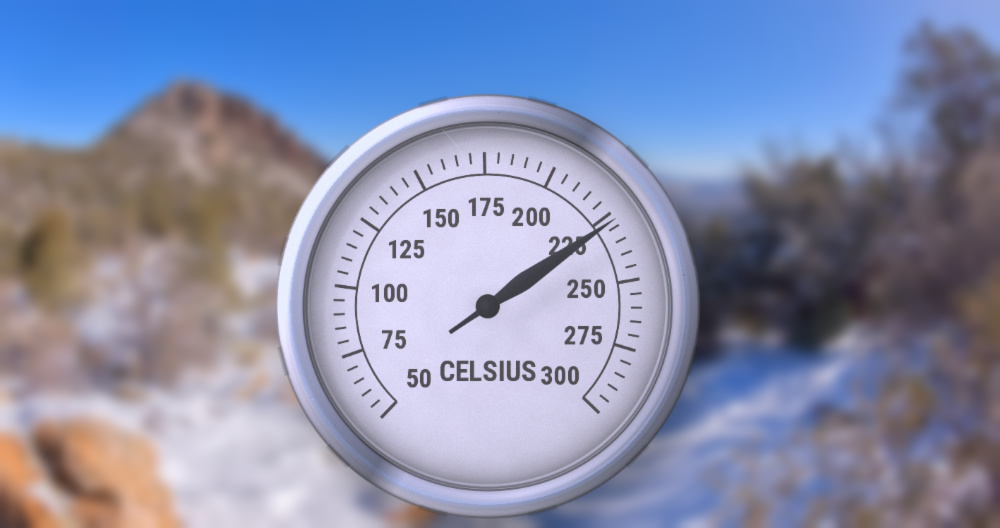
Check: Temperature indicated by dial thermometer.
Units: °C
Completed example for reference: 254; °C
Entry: 227.5; °C
